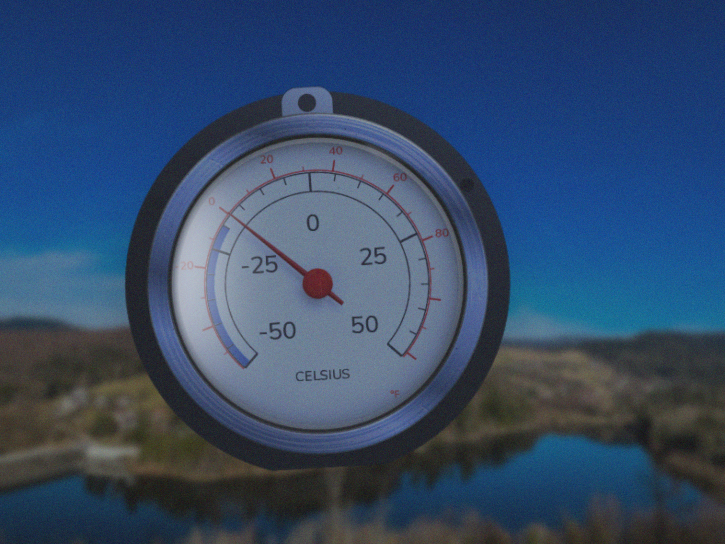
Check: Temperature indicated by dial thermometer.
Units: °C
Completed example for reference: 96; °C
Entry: -17.5; °C
